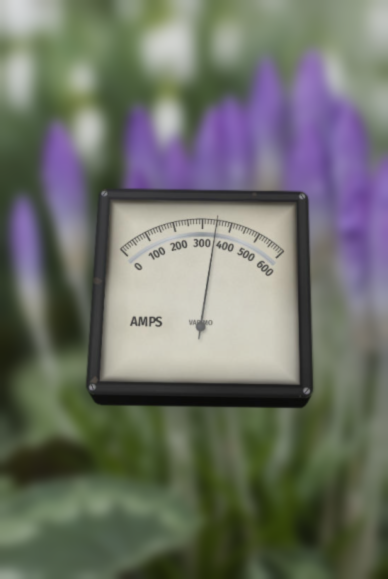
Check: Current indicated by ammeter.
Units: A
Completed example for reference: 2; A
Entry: 350; A
